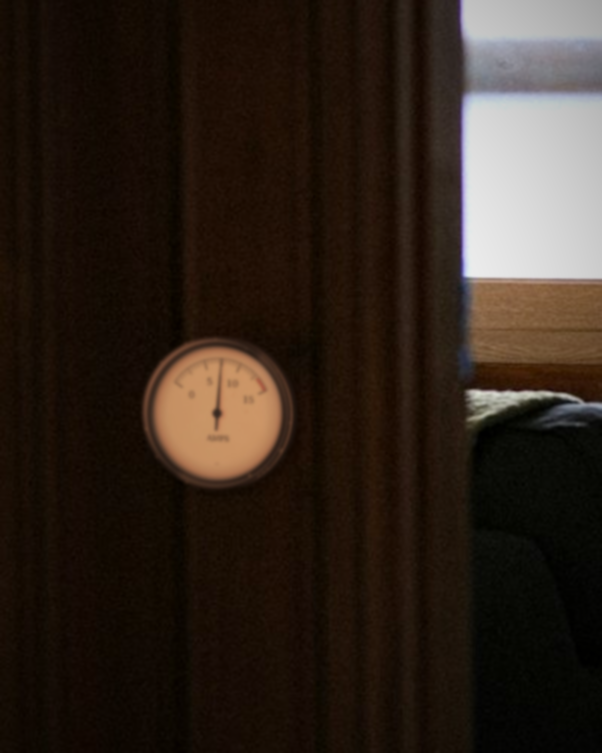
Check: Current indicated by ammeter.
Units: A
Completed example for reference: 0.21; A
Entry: 7.5; A
